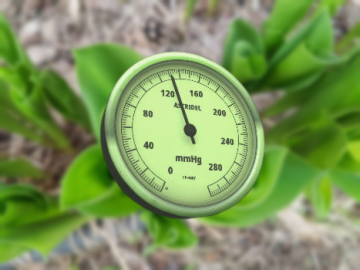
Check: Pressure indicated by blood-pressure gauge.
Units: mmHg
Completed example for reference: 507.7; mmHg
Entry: 130; mmHg
